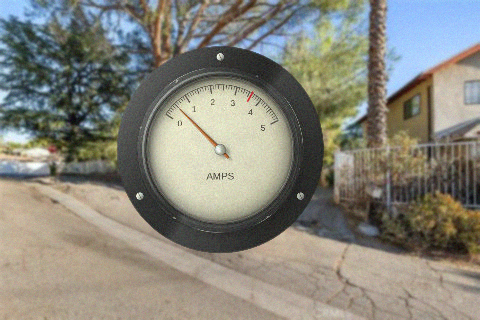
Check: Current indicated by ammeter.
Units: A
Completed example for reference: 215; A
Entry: 0.5; A
